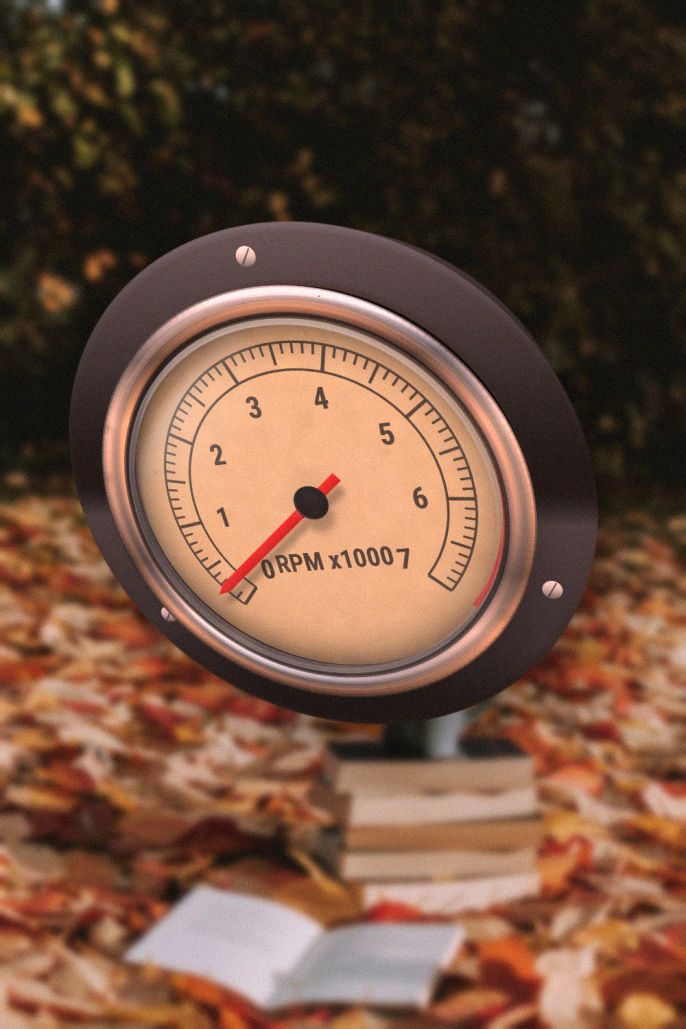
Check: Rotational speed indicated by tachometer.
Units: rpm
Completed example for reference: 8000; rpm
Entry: 250; rpm
